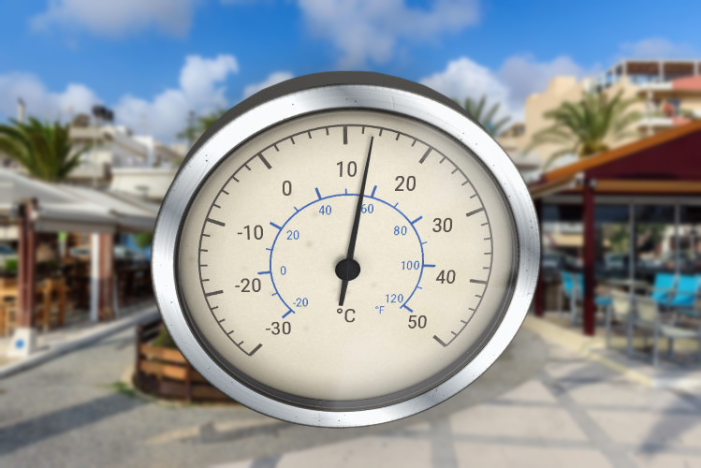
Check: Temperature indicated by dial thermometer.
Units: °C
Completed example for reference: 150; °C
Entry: 13; °C
